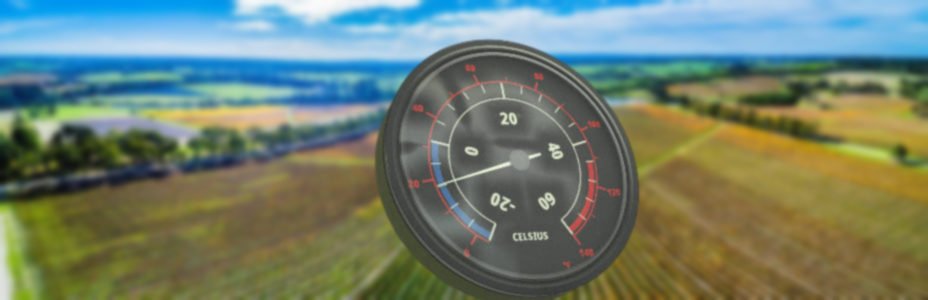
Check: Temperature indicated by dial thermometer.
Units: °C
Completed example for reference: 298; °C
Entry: -8; °C
